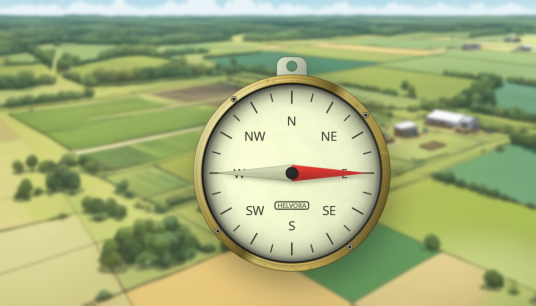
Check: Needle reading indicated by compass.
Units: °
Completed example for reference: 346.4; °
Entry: 90; °
